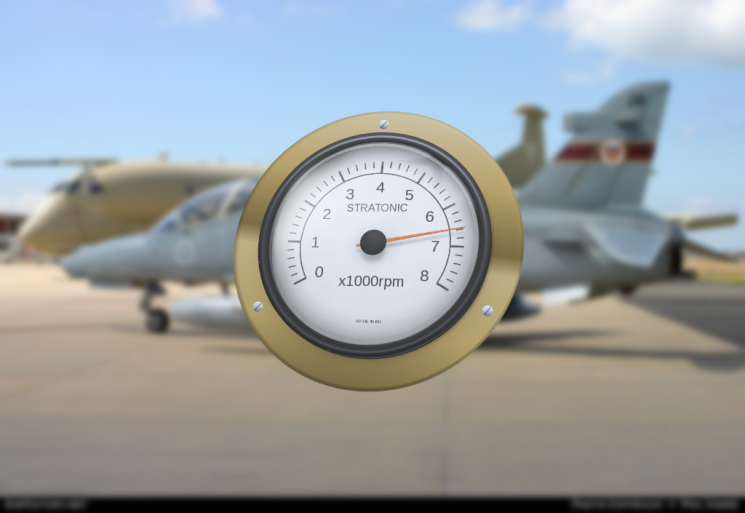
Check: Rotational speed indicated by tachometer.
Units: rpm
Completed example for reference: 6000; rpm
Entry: 6600; rpm
